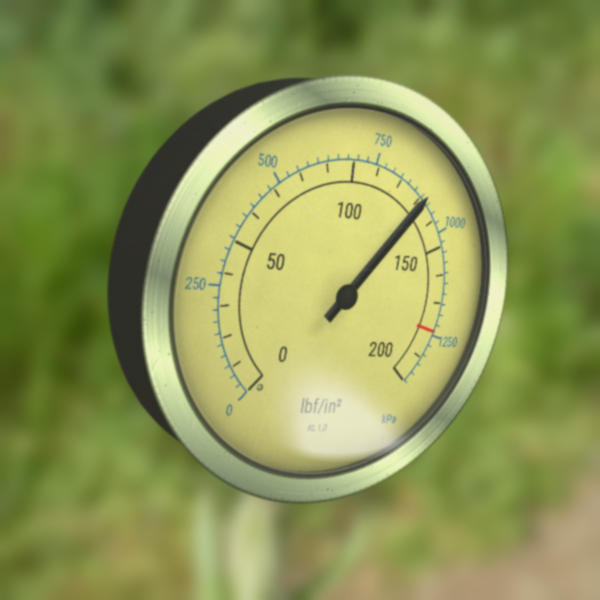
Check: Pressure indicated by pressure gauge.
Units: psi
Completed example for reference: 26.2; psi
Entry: 130; psi
